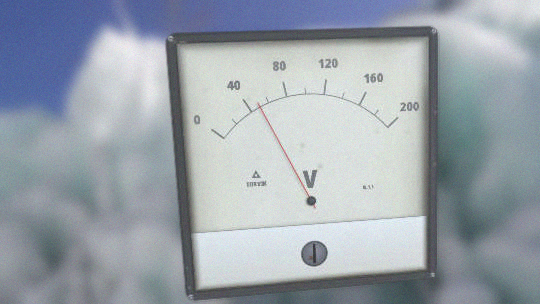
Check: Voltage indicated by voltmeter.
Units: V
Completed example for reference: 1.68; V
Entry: 50; V
